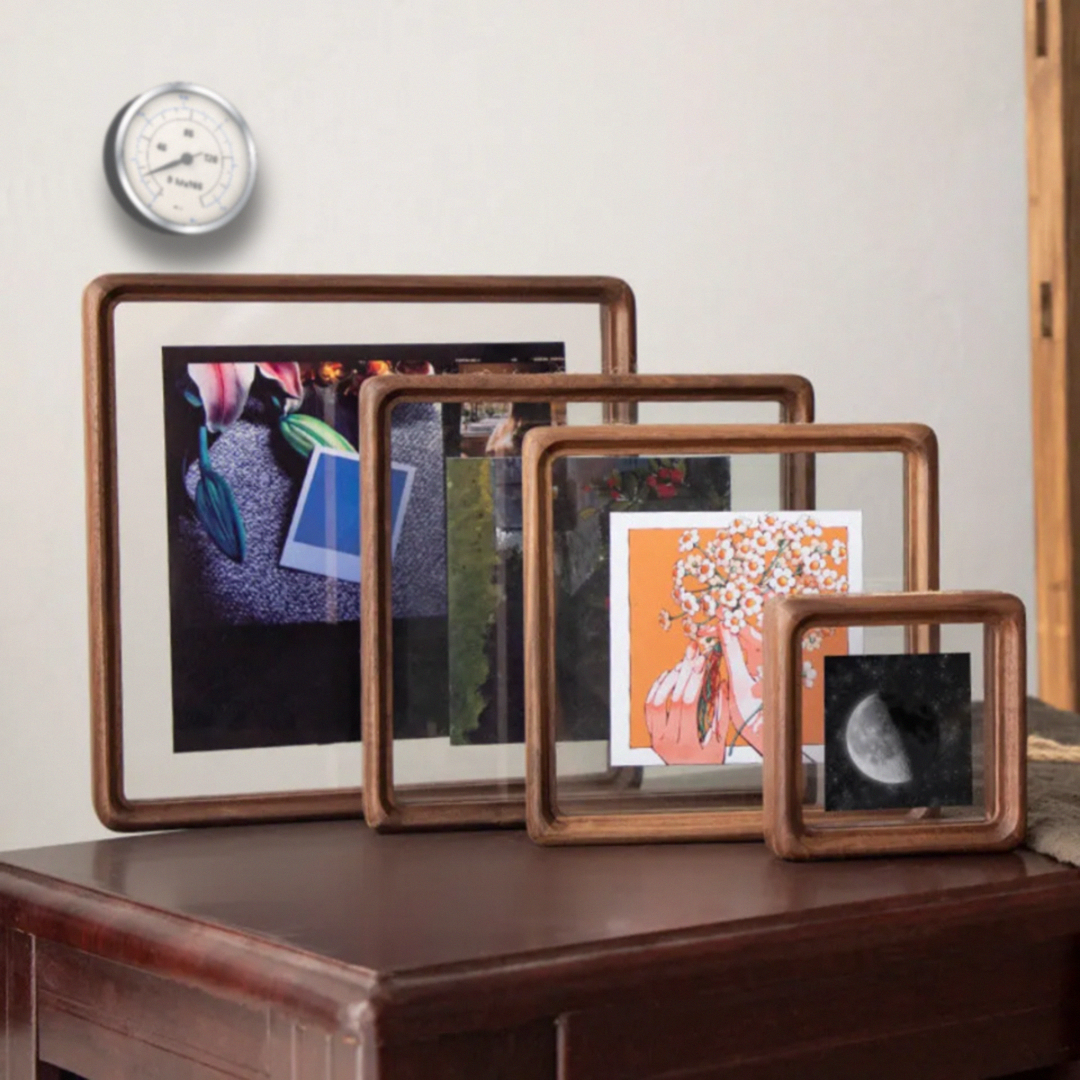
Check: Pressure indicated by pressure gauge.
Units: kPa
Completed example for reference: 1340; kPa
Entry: 15; kPa
